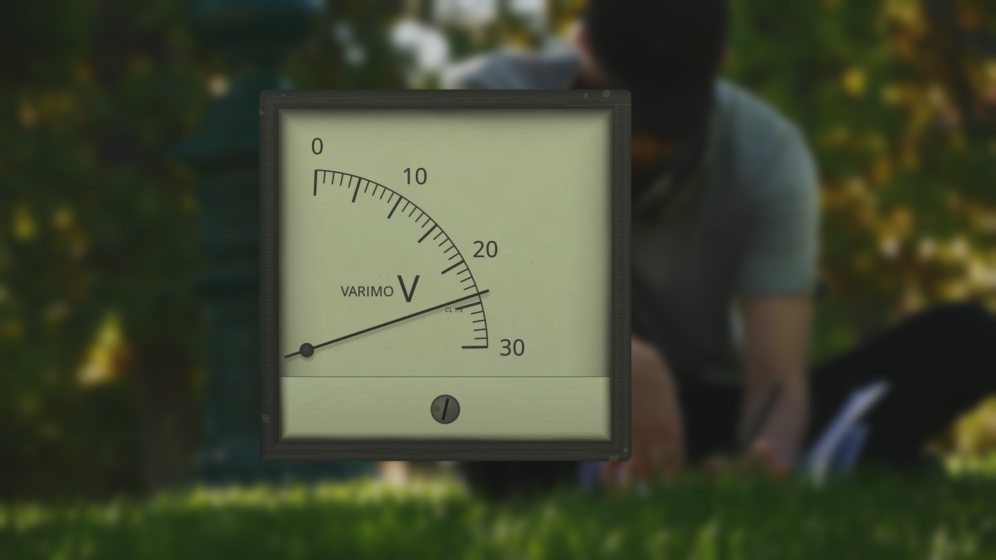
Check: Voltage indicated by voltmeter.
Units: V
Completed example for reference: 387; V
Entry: 24; V
